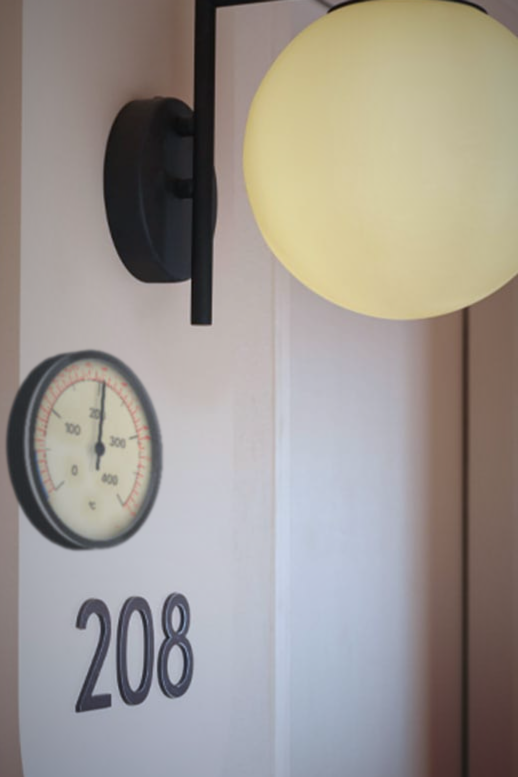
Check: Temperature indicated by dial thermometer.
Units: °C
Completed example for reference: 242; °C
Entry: 200; °C
